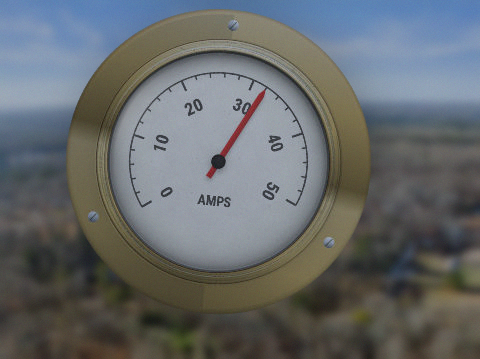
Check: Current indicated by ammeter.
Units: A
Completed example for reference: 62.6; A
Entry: 32; A
